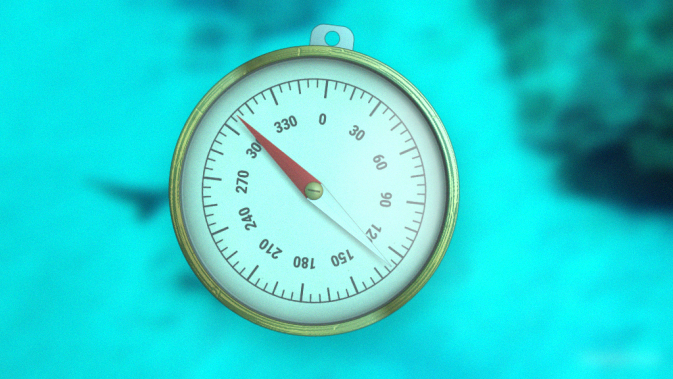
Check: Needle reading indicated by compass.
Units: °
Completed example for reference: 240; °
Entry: 307.5; °
